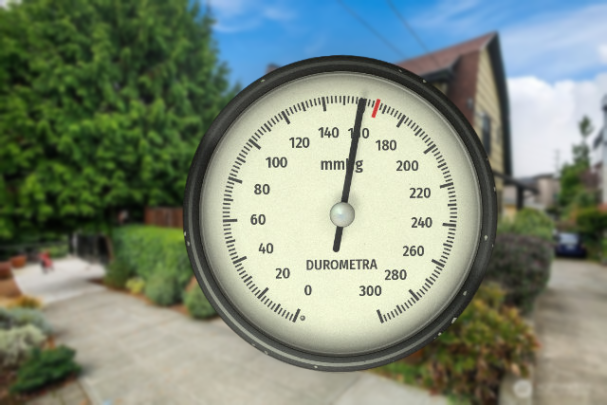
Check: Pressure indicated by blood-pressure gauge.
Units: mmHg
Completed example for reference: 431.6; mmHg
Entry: 158; mmHg
